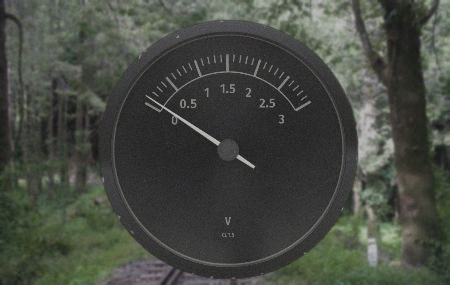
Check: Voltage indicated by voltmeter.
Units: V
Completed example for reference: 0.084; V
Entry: 0.1; V
